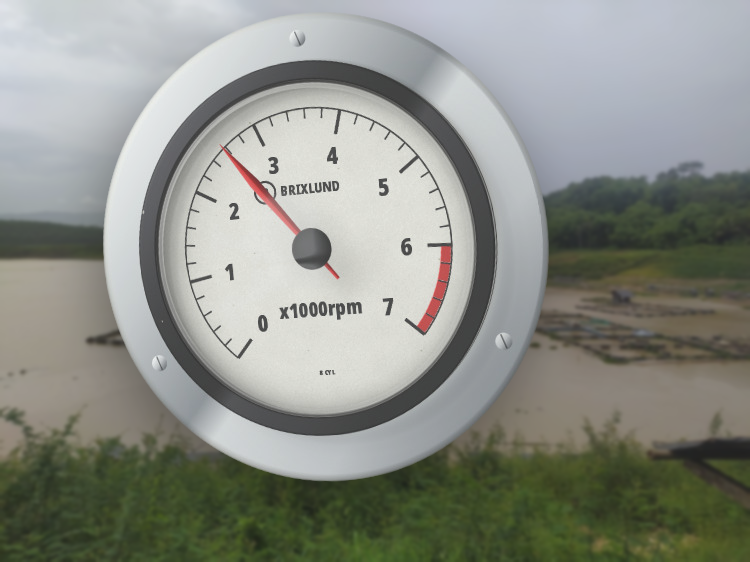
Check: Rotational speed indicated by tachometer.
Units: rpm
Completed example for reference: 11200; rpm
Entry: 2600; rpm
